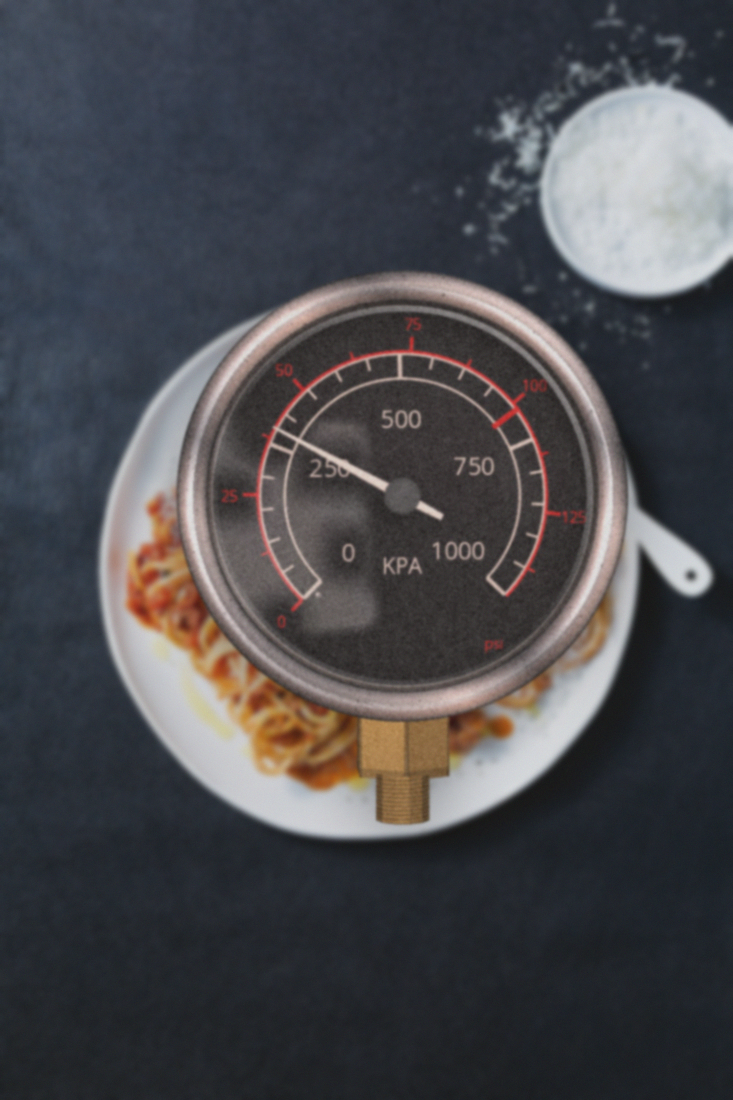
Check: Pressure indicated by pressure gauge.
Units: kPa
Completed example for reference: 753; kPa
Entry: 275; kPa
